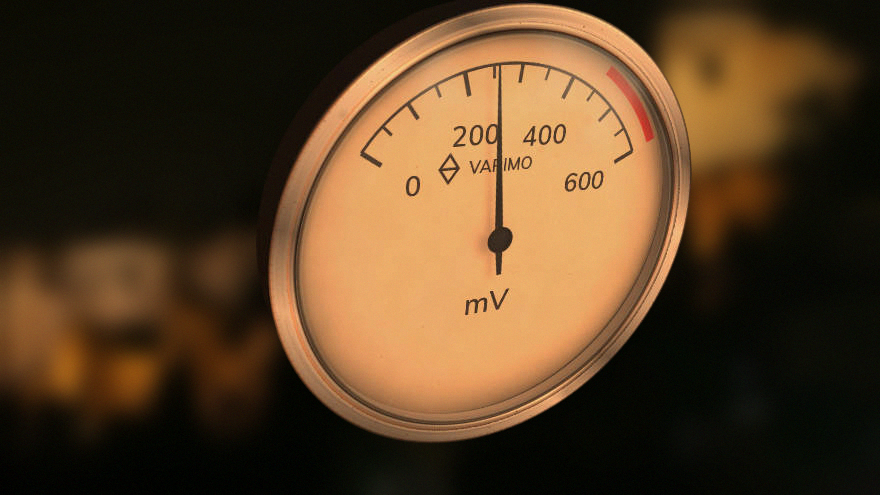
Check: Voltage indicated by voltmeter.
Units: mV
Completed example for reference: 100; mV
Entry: 250; mV
